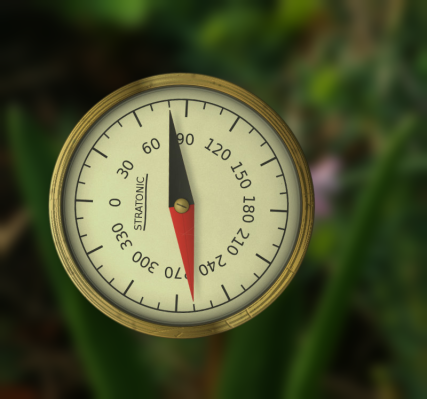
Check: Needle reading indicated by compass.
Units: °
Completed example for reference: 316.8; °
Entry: 260; °
